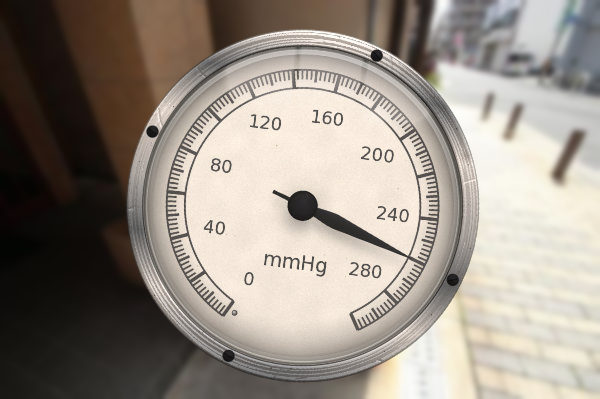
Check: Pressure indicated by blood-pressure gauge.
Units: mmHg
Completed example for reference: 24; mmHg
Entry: 260; mmHg
